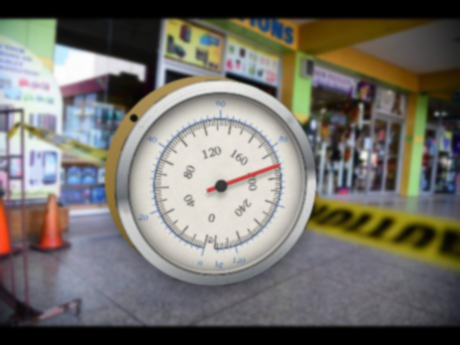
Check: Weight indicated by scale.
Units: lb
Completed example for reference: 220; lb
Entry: 190; lb
